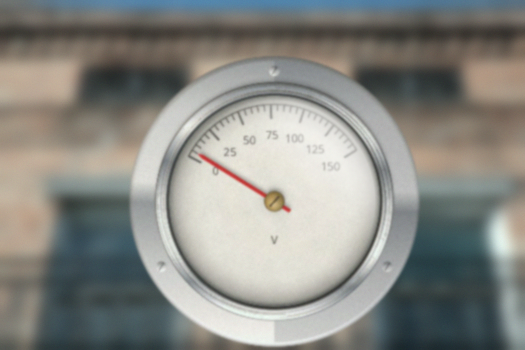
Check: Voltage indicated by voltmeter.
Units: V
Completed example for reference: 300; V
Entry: 5; V
